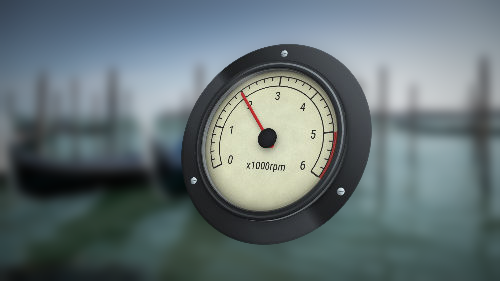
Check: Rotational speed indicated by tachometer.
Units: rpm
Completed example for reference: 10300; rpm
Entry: 2000; rpm
